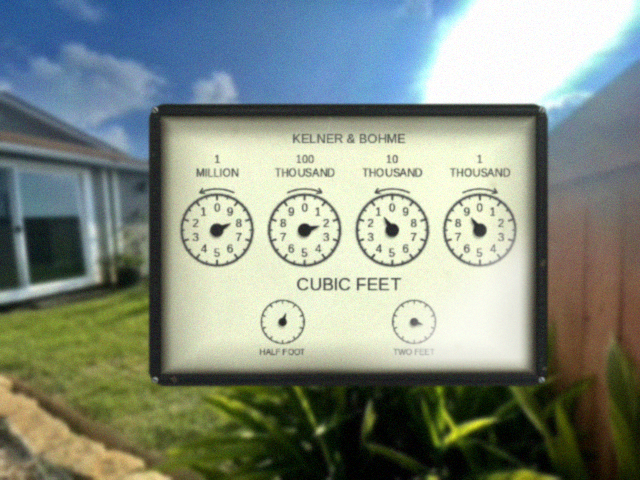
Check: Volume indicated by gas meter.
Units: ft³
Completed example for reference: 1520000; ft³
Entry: 820900; ft³
